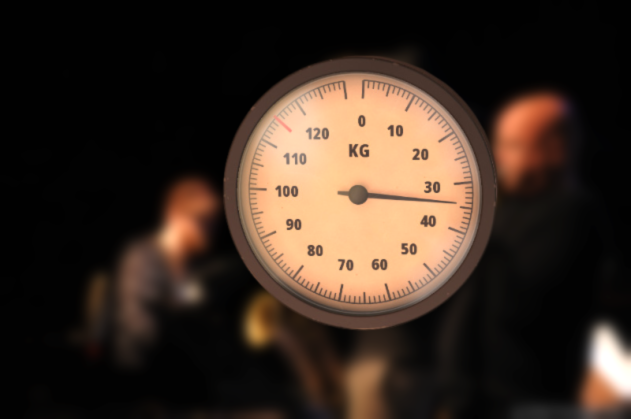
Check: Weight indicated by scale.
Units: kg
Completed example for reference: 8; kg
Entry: 34; kg
